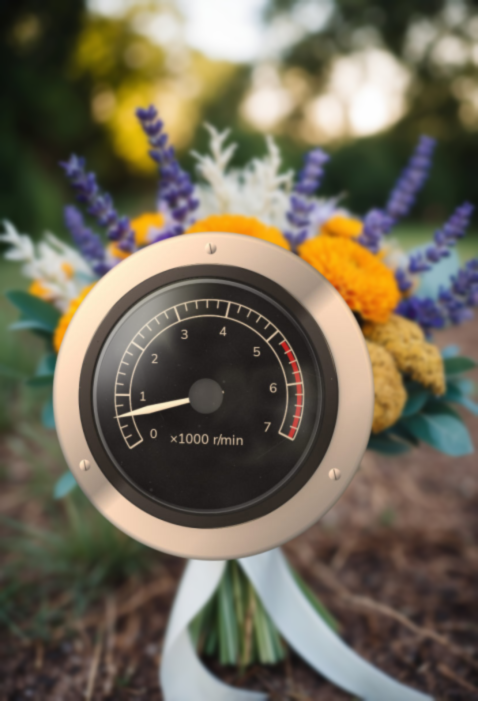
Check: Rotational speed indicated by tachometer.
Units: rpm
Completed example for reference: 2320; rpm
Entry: 600; rpm
